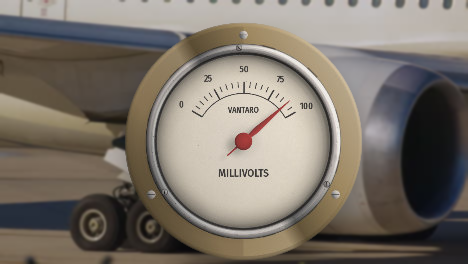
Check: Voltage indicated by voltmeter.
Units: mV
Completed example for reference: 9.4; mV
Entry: 90; mV
